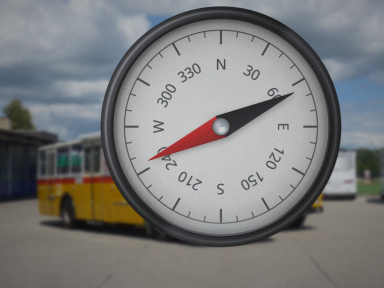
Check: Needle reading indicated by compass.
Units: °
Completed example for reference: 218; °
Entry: 245; °
